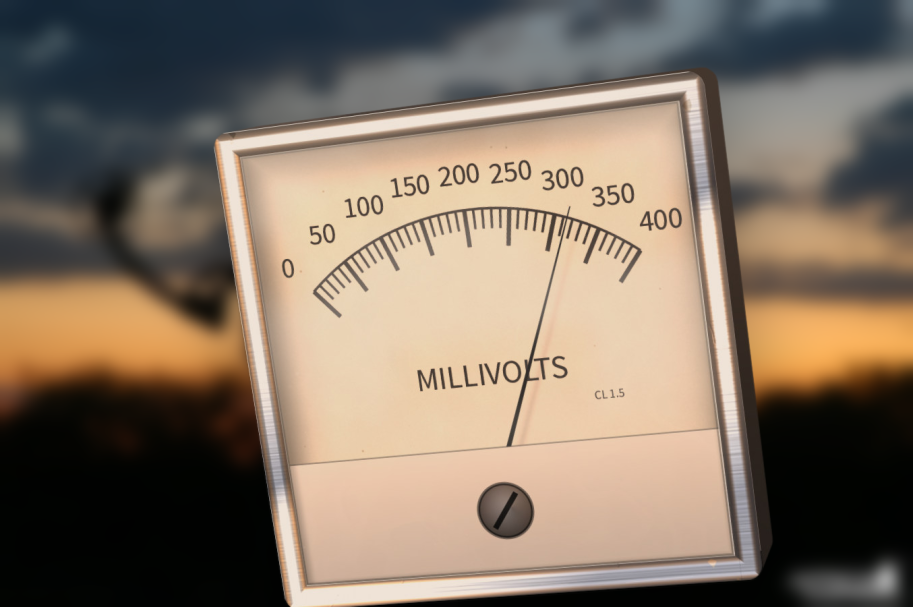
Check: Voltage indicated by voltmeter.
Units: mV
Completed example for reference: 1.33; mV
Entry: 315; mV
